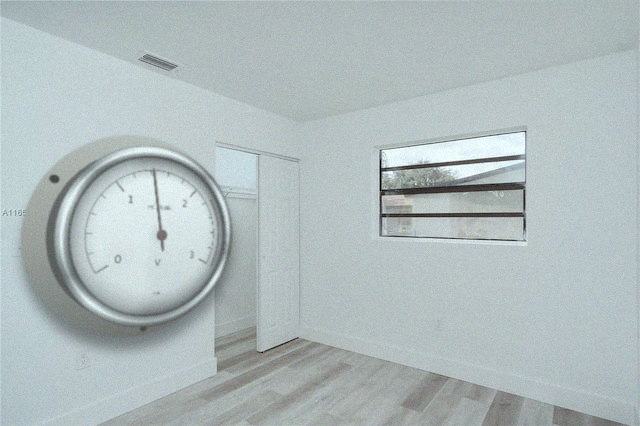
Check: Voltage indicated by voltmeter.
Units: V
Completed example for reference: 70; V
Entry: 1.4; V
